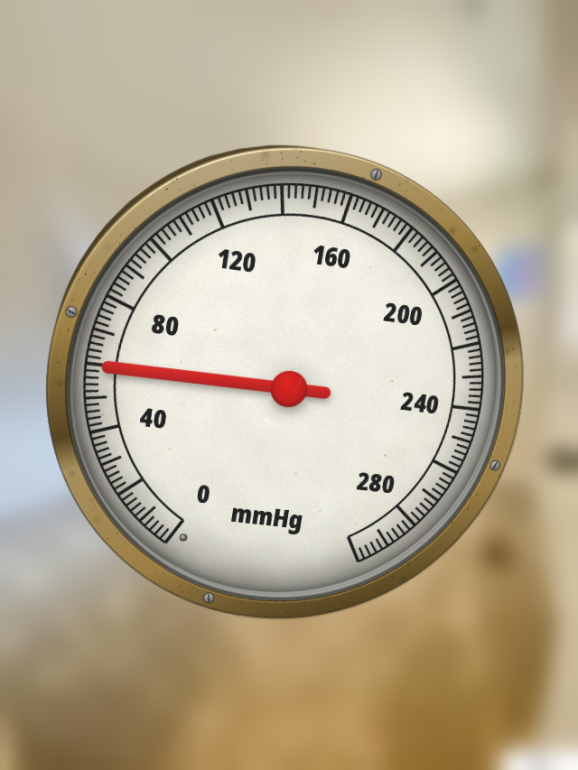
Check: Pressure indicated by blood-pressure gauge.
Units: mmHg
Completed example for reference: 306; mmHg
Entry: 60; mmHg
